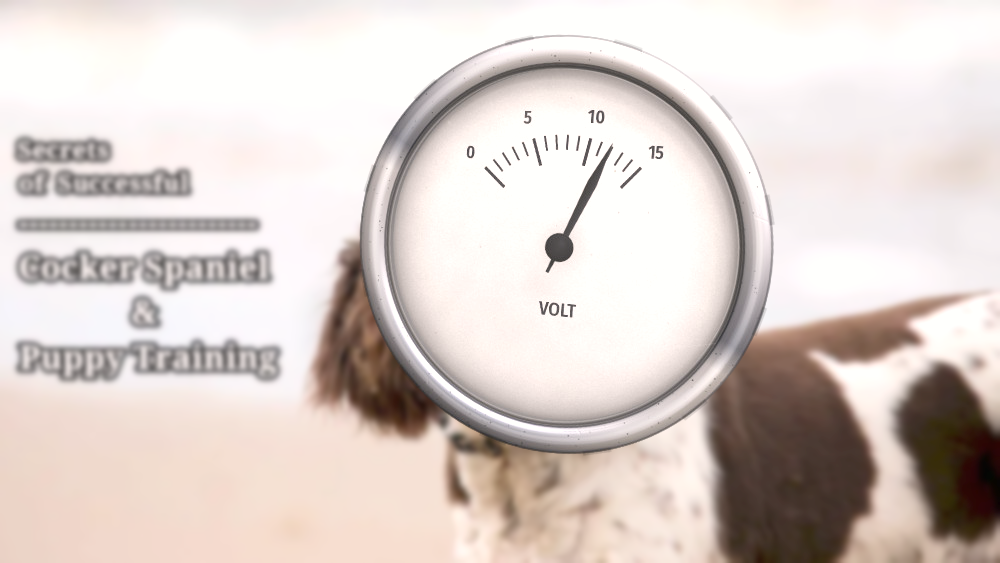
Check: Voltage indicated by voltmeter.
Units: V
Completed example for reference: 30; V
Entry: 12; V
